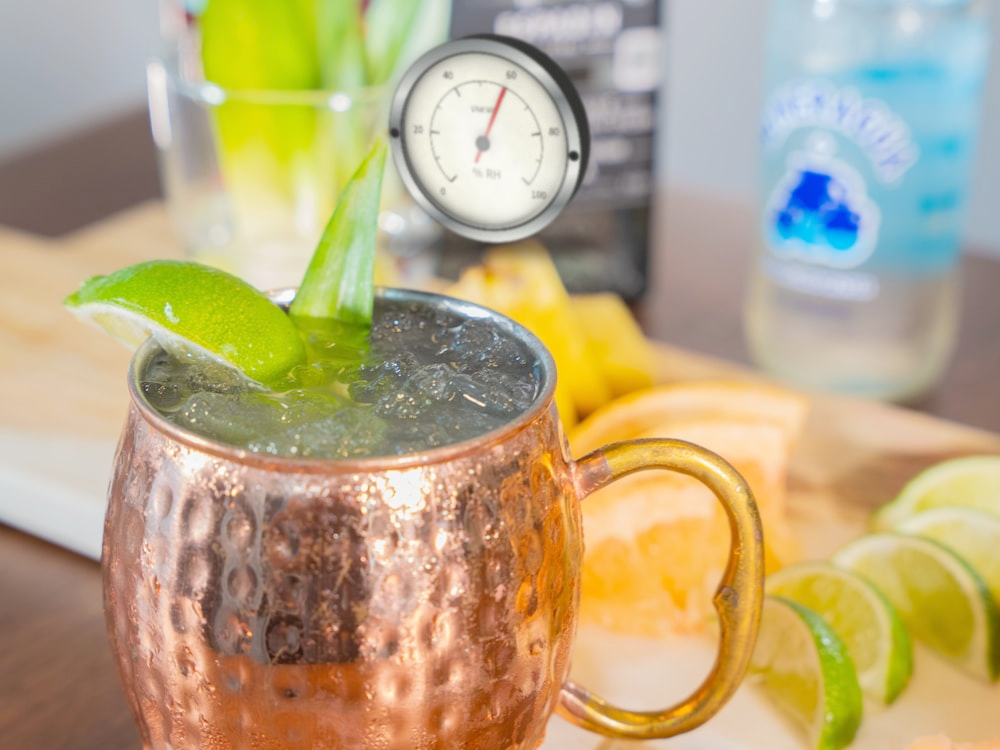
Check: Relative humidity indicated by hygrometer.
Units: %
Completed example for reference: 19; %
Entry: 60; %
